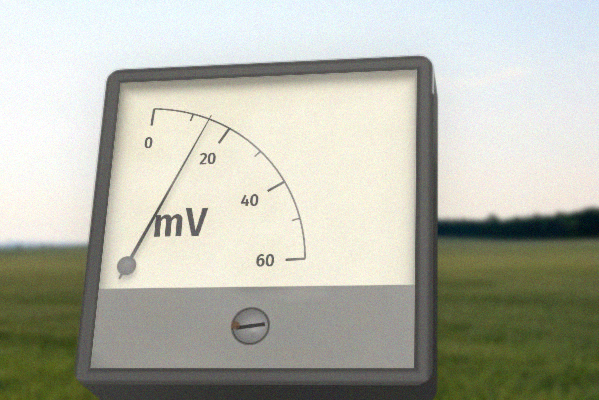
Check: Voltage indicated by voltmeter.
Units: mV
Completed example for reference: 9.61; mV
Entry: 15; mV
